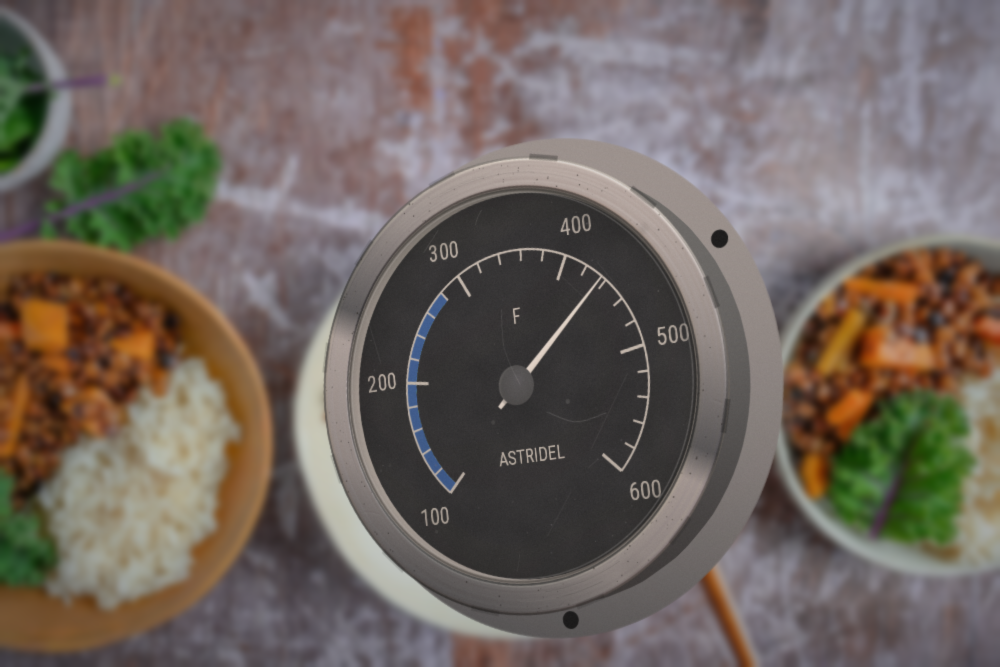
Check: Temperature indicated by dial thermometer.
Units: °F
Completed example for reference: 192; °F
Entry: 440; °F
